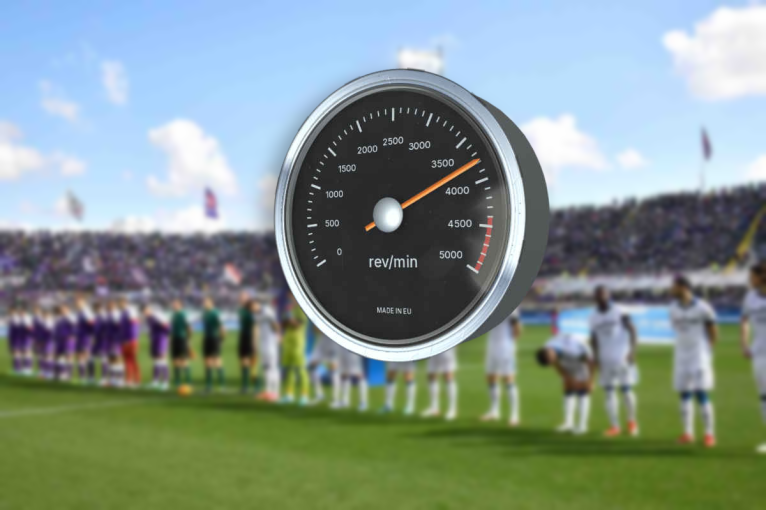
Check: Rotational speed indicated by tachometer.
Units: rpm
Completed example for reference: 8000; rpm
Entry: 3800; rpm
